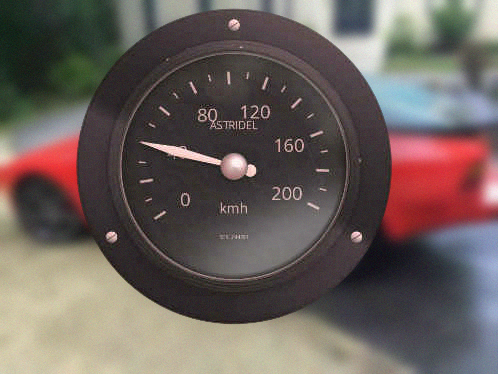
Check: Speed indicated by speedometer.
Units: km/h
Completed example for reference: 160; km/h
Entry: 40; km/h
